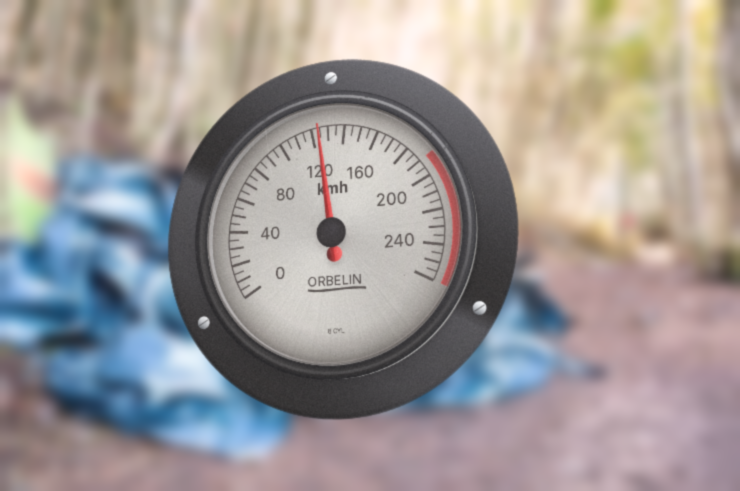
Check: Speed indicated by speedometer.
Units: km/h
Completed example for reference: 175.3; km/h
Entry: 125; km/h
